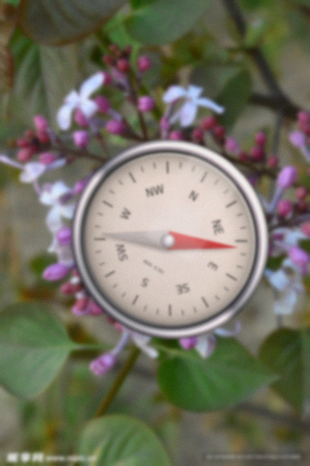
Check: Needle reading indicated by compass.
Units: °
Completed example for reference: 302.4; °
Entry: 65; °
